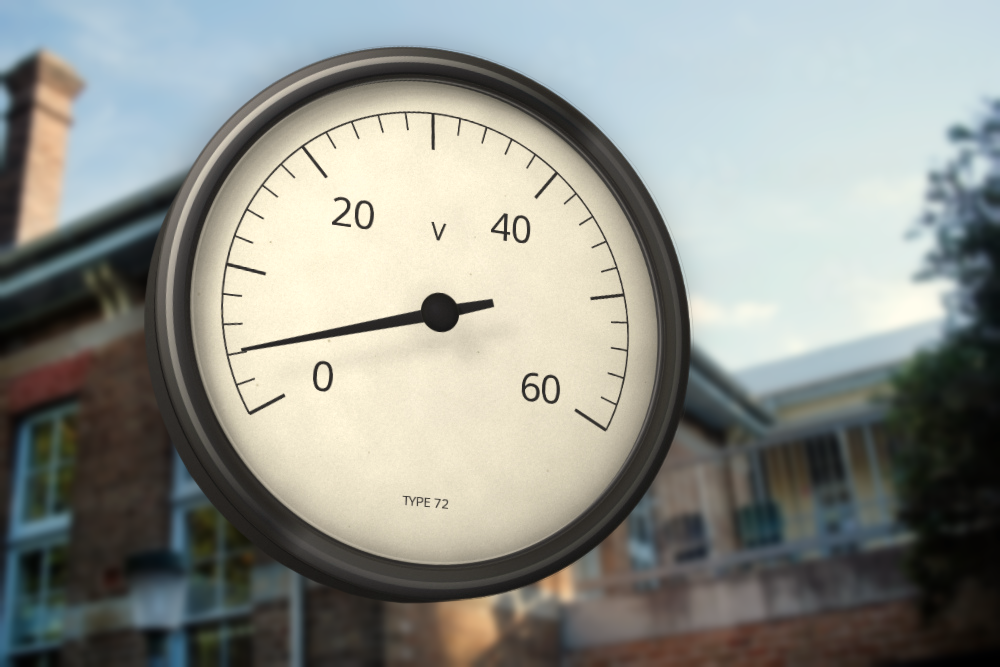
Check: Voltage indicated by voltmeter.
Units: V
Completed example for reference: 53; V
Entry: 4; V
